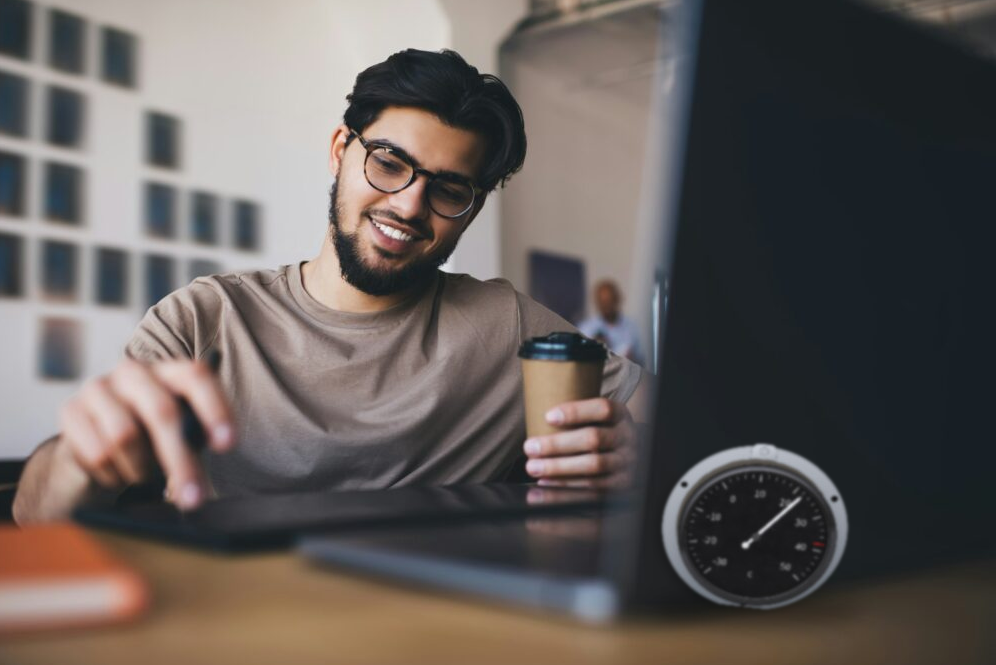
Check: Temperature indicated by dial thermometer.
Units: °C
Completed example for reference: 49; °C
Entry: 22; °C
